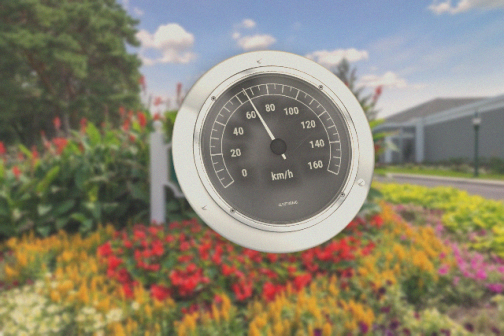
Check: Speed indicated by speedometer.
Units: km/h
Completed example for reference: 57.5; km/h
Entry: 65; km/h
